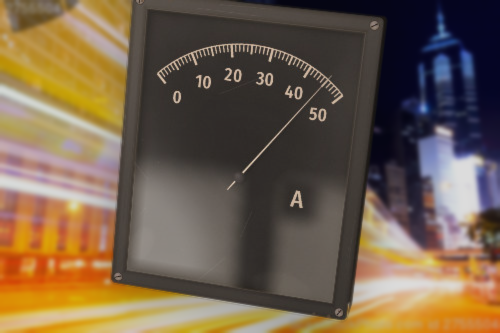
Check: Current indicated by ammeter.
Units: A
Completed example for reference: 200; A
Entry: 45; A
